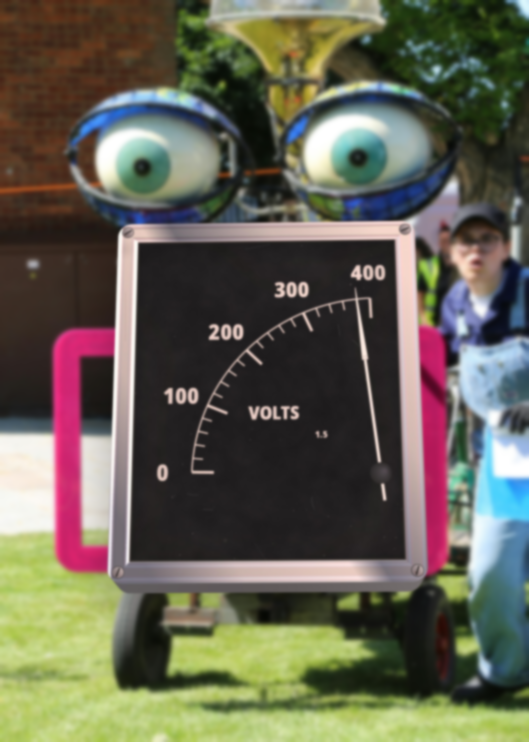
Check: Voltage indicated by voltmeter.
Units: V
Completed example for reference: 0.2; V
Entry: 380; V
